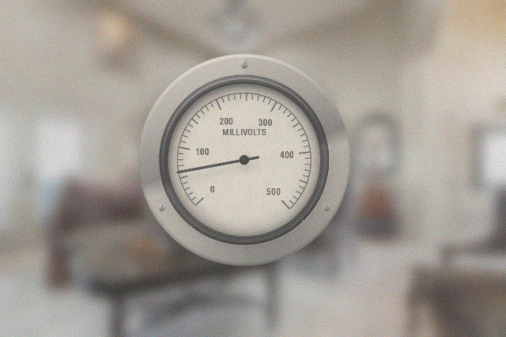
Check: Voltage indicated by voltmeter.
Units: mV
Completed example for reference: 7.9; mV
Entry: 60; mV
